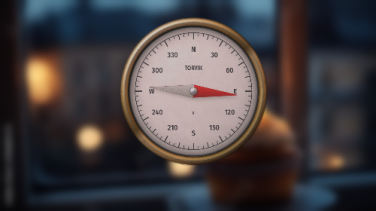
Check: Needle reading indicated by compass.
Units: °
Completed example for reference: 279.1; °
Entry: 95; °
